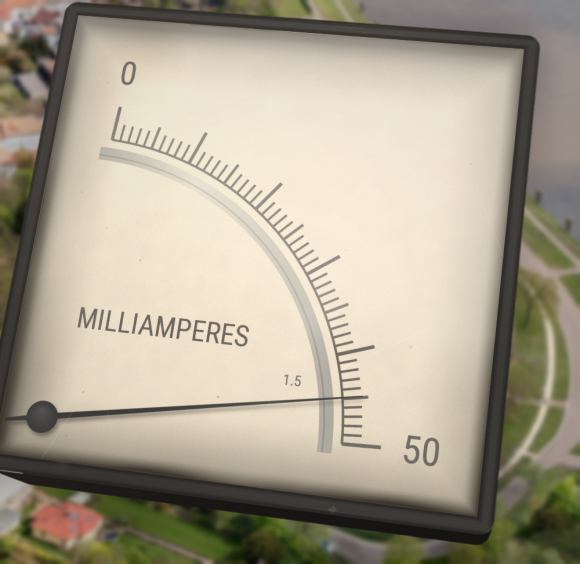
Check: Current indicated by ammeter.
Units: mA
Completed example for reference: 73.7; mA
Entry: 45; mA
